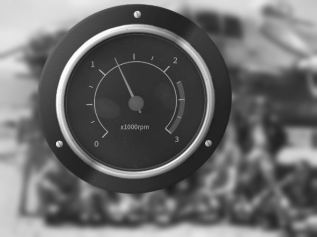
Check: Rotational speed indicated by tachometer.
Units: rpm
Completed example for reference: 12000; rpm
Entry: 1250; rpm
